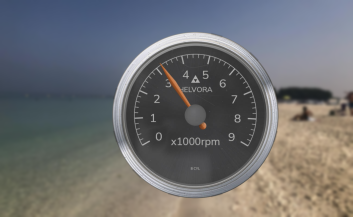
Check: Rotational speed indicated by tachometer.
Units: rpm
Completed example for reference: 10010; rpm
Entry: 3200; rpm
